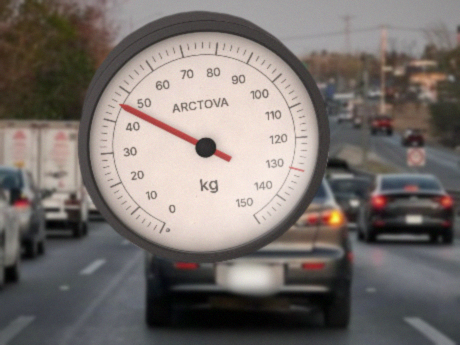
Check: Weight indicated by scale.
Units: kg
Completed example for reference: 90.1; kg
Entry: 46; kg
